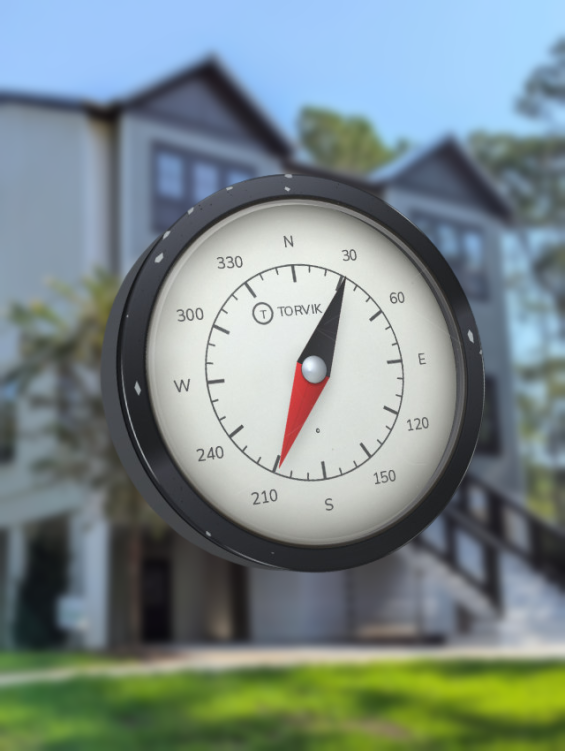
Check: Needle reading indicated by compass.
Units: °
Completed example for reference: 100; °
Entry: 210; °
